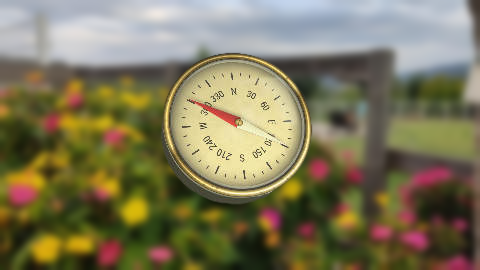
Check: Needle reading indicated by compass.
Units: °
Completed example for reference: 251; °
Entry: 300; °
